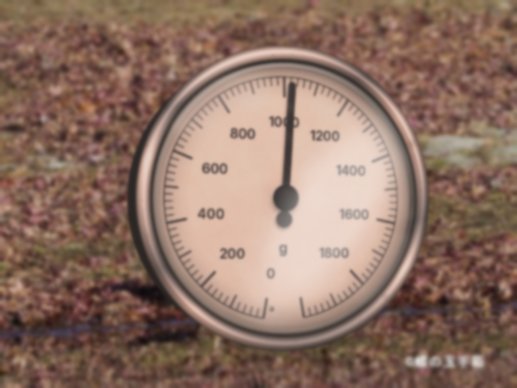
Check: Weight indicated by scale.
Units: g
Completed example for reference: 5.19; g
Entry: 1020; g
